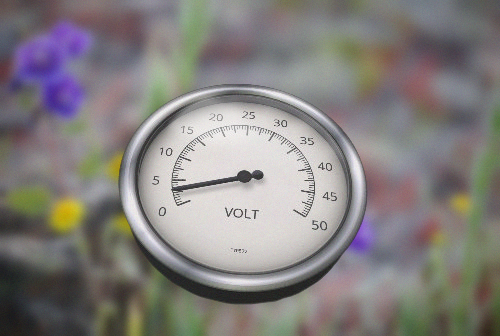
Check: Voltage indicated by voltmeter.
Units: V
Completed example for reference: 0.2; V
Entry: 2.5; V
